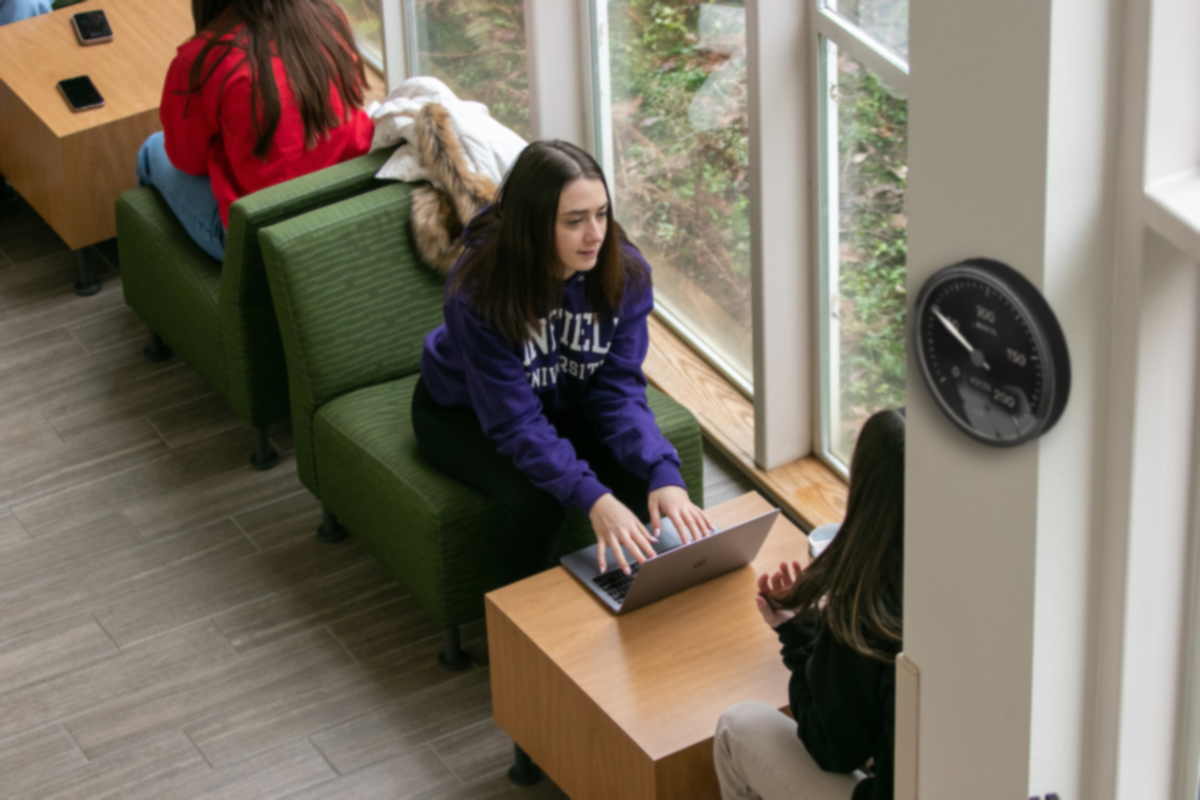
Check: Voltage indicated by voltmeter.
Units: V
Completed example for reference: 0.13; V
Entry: 50; V
